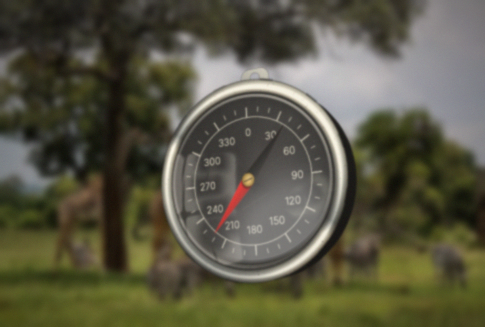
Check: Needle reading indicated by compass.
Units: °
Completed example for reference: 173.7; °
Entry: 220; °
